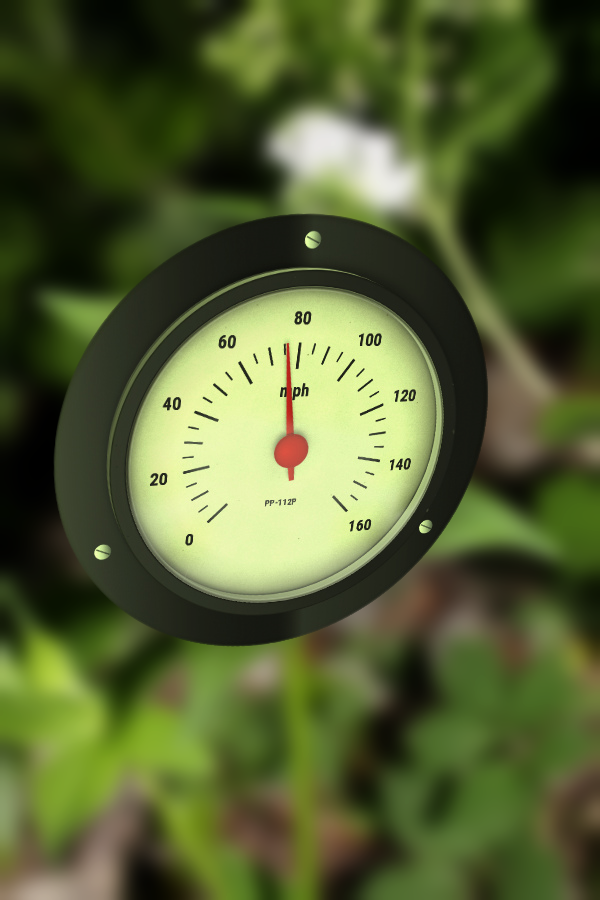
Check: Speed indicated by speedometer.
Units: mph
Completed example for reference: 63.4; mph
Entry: 75; mph
